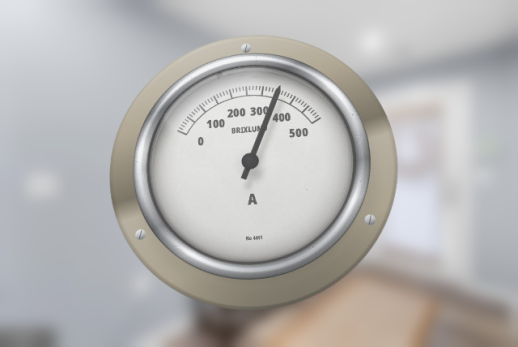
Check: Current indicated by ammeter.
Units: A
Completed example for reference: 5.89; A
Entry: 350; A
